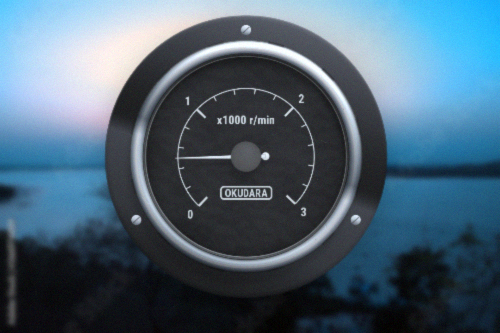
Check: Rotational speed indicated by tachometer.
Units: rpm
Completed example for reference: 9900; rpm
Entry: 500; rpm
